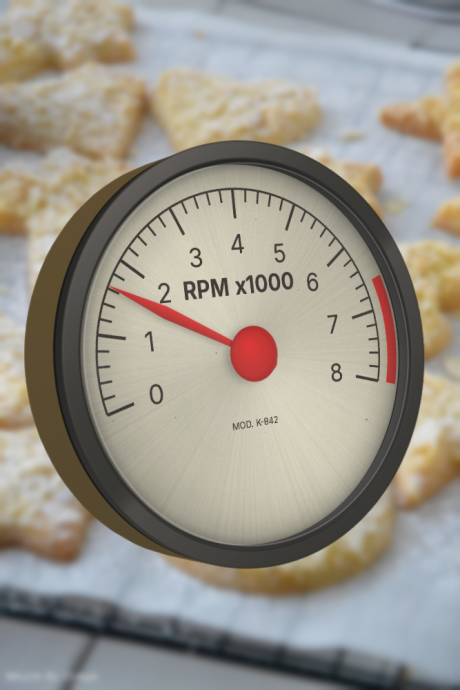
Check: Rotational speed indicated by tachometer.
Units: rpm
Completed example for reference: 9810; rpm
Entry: 1600; rpm
